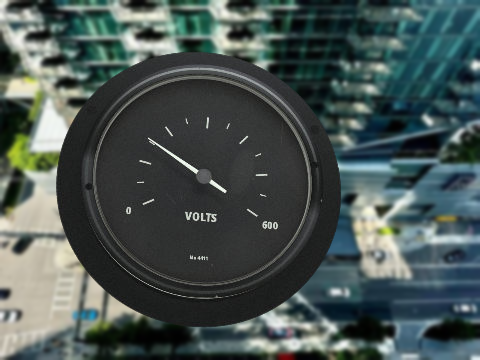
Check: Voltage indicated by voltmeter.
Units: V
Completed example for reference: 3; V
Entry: 150; V
